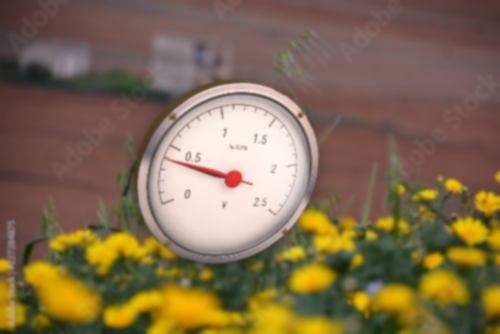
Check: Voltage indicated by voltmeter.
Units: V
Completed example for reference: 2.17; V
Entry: 0.4; V
